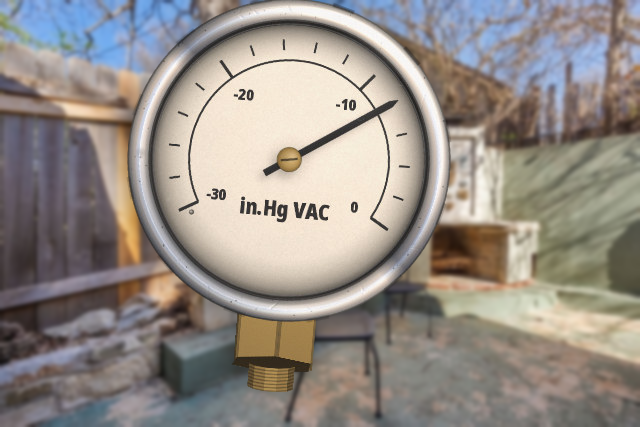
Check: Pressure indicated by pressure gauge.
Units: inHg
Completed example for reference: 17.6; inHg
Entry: -8; inHg
